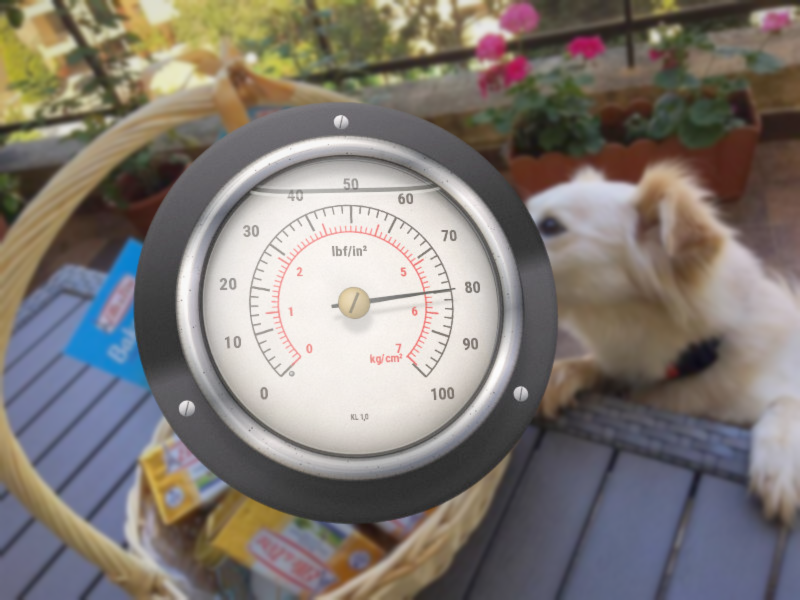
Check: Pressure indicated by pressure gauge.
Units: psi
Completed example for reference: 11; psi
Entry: 80; psi
